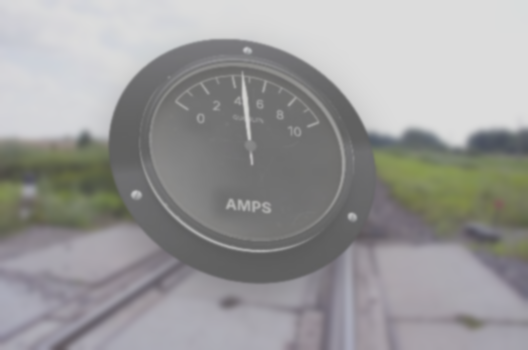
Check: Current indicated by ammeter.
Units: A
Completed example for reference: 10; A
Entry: 4.5; A
